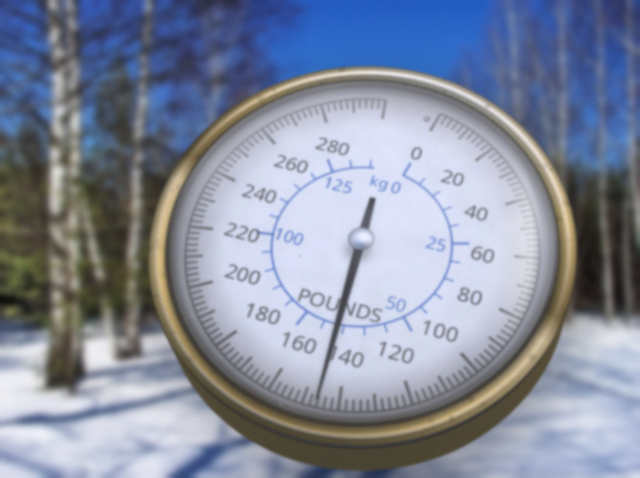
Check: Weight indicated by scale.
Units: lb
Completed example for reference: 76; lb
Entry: 146; lb
